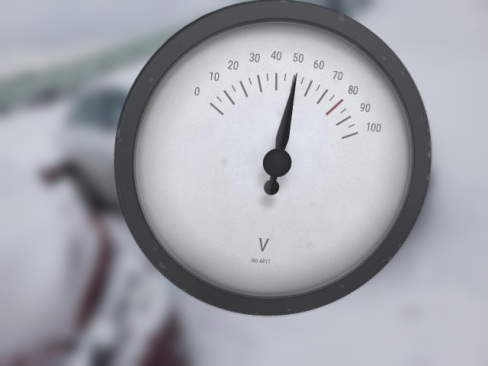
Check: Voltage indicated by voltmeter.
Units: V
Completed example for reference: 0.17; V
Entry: 50; V
